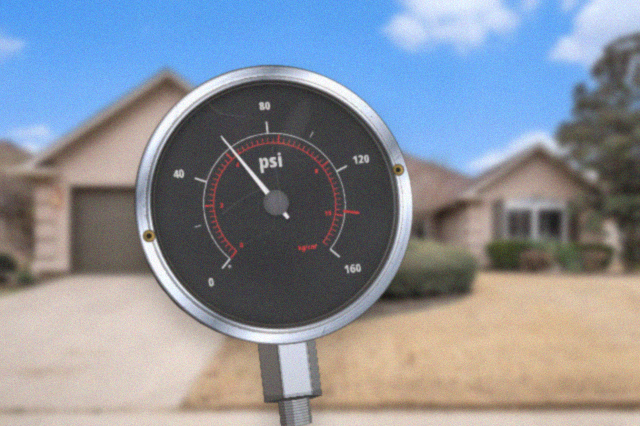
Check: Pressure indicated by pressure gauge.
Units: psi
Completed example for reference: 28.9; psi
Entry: 60; psi
